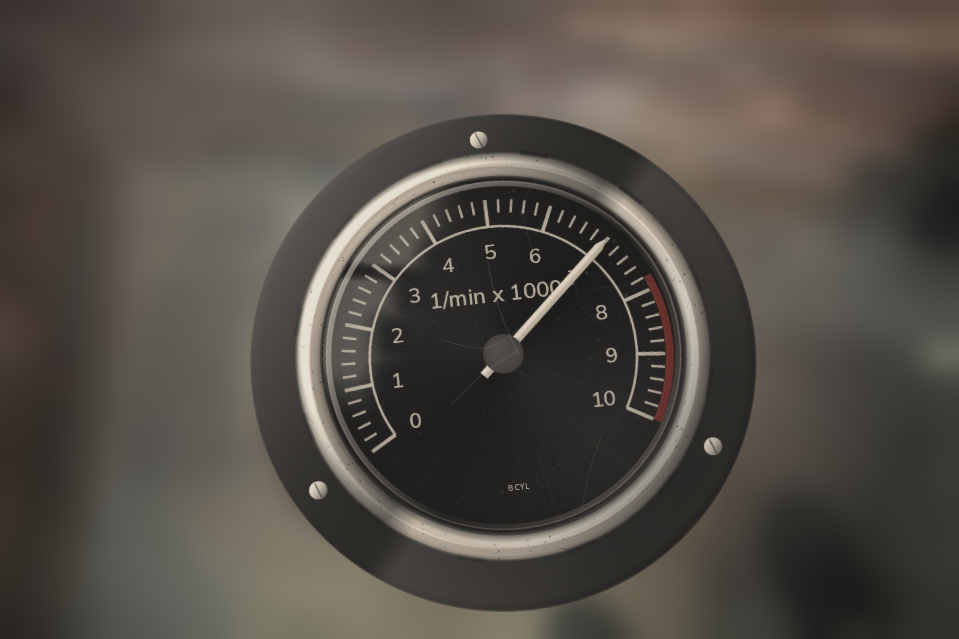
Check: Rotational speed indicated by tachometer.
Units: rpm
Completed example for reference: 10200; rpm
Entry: 7000; rpm
